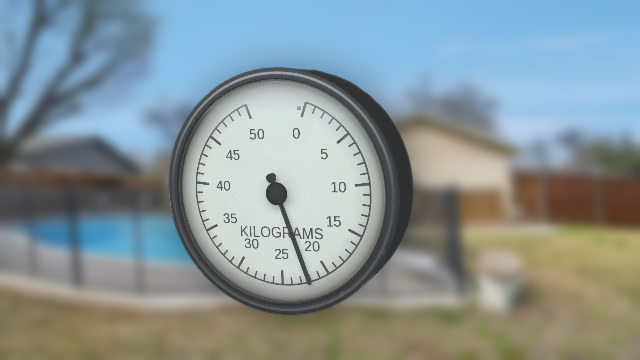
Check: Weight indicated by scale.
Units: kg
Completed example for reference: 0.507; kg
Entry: 22; kg
